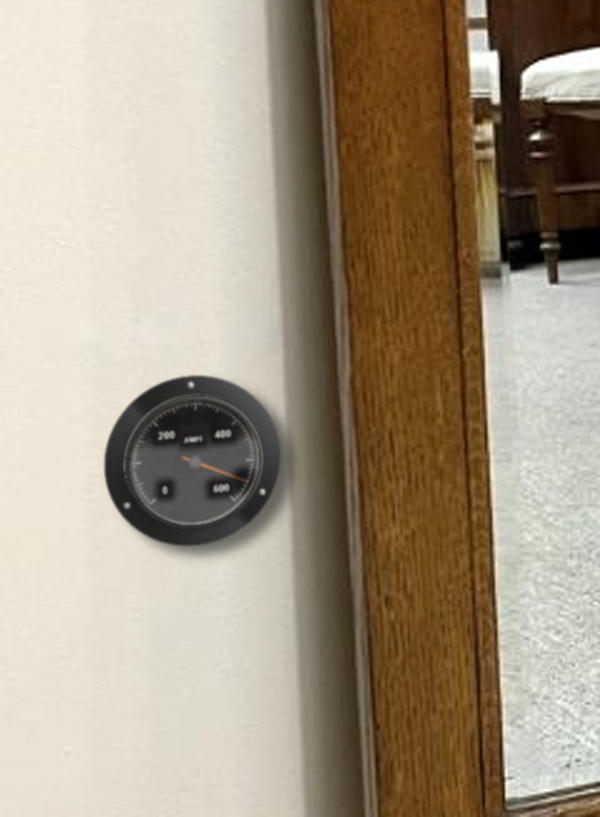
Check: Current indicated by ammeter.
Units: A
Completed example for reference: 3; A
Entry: 550; A
